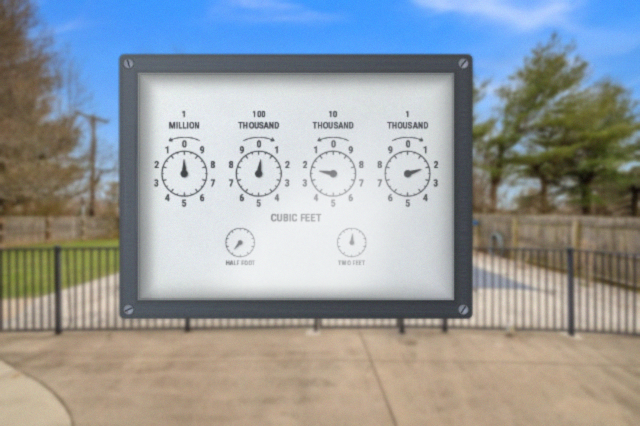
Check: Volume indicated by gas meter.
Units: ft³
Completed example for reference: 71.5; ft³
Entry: 2200; ft³
